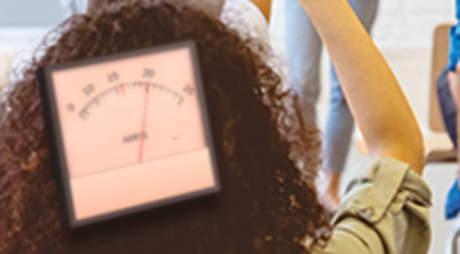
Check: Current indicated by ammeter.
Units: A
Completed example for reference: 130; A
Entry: 20; A
